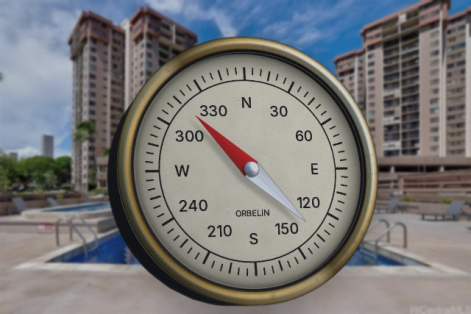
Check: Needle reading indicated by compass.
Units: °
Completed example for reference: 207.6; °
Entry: 315; °
